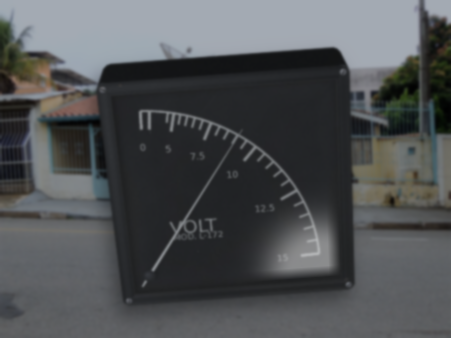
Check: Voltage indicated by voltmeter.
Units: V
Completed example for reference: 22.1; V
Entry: 9; V
